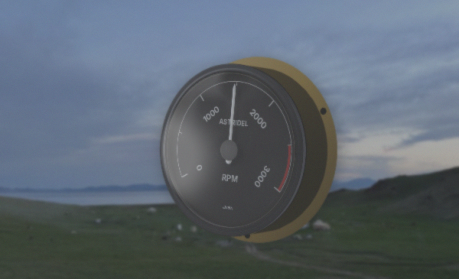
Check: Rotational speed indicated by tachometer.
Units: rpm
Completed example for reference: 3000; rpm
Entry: 1500; rpm
